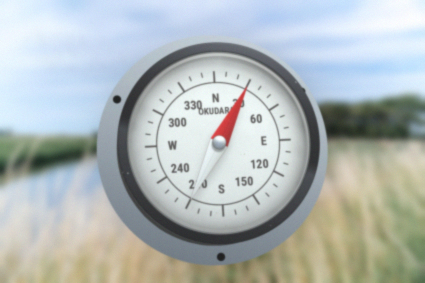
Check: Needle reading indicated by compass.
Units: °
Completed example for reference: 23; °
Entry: 30; °
